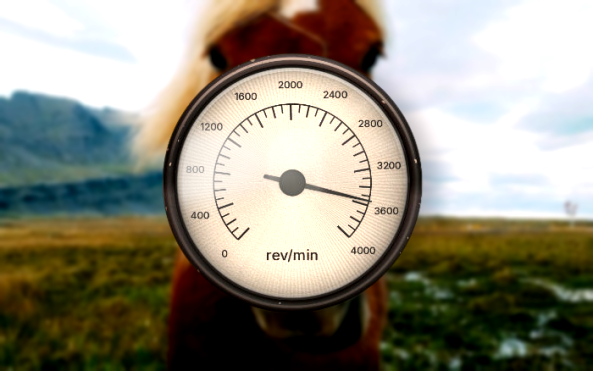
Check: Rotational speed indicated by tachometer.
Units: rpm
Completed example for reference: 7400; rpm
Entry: 3550; rpm
